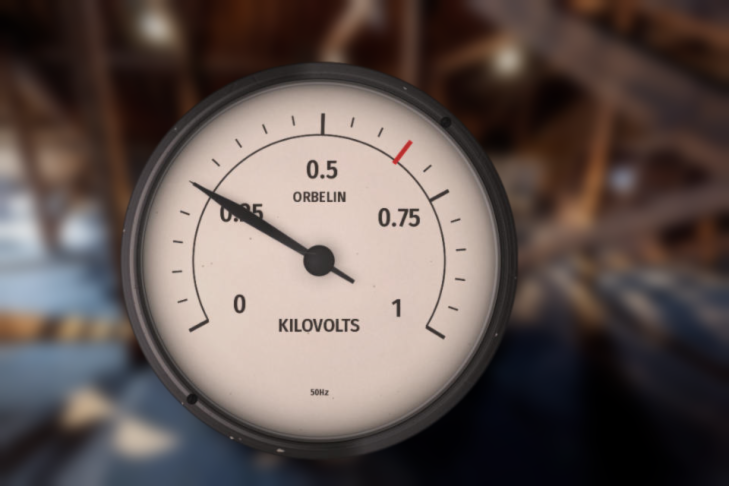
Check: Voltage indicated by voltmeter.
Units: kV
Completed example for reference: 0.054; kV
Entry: 0.25; kV
